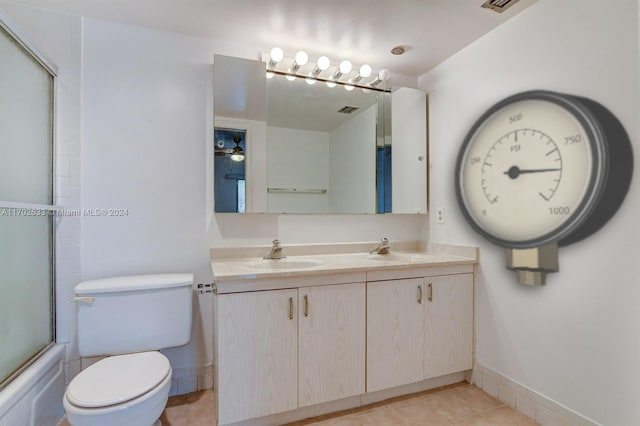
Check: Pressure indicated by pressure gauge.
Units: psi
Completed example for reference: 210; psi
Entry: 850; psi
